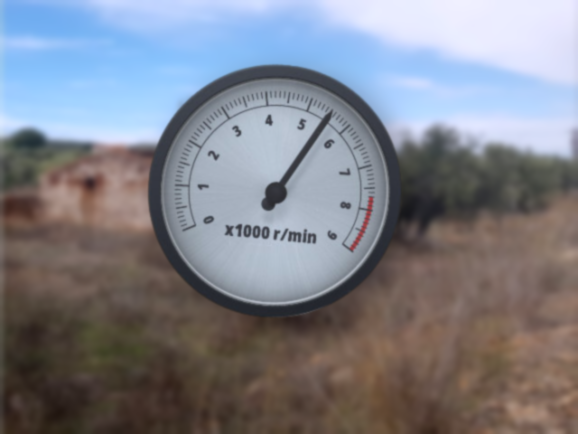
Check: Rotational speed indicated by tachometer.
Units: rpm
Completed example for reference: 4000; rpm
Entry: 5500; rpm
